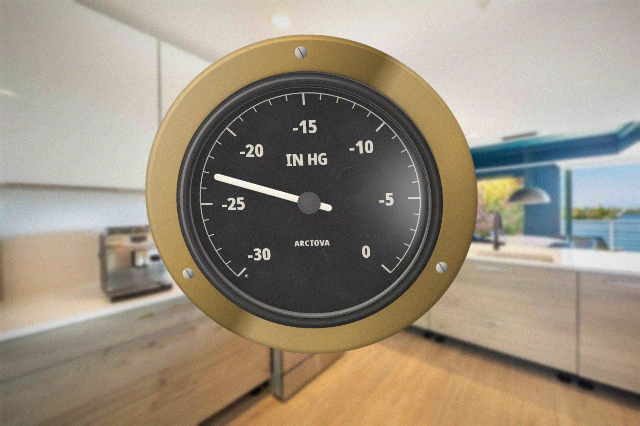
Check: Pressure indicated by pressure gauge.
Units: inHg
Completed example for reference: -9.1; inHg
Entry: -23; inHg
